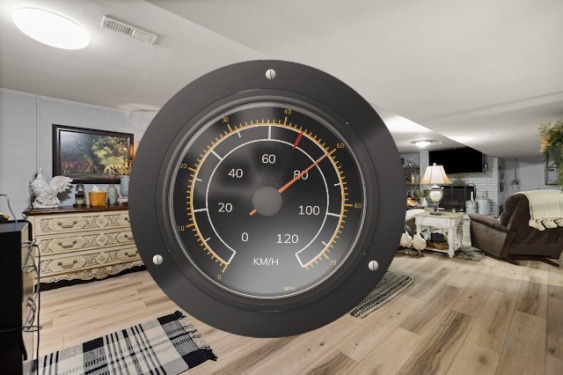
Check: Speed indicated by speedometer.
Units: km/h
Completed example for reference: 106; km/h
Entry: 80; km/h
